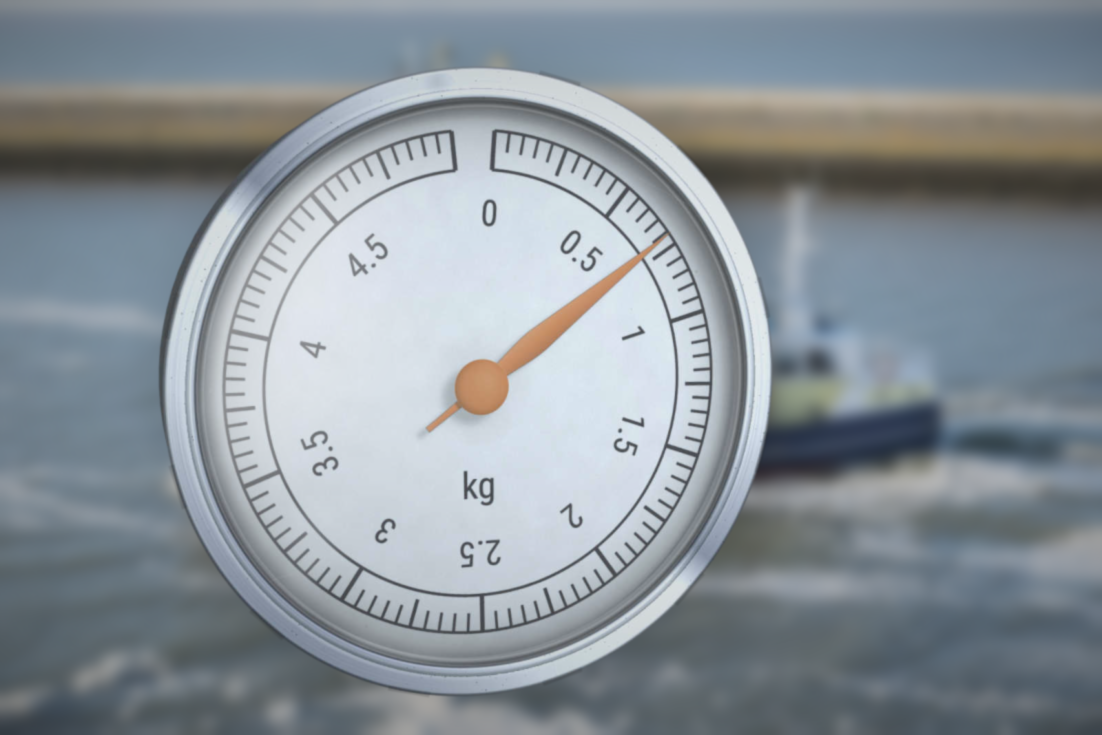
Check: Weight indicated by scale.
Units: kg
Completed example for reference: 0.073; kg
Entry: 0.7; kg
